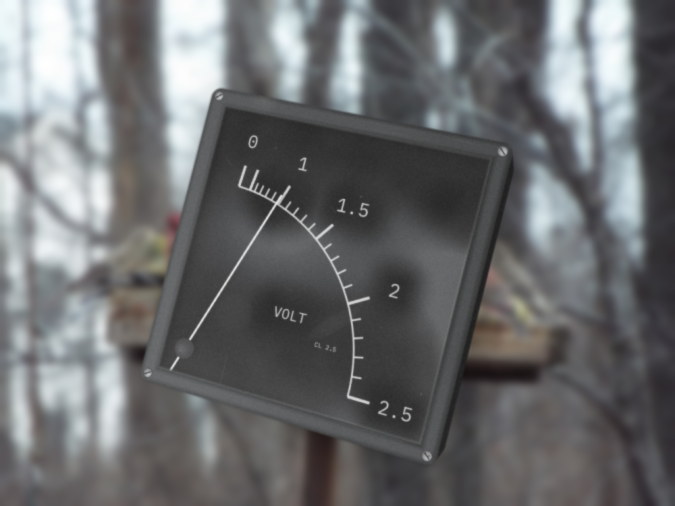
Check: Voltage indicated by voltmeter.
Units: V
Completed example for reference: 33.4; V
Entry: 1; V
